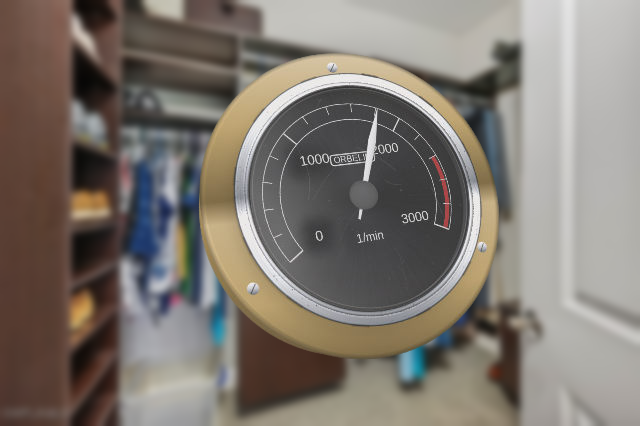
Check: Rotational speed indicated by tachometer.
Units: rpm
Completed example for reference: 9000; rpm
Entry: 1800; rpm
